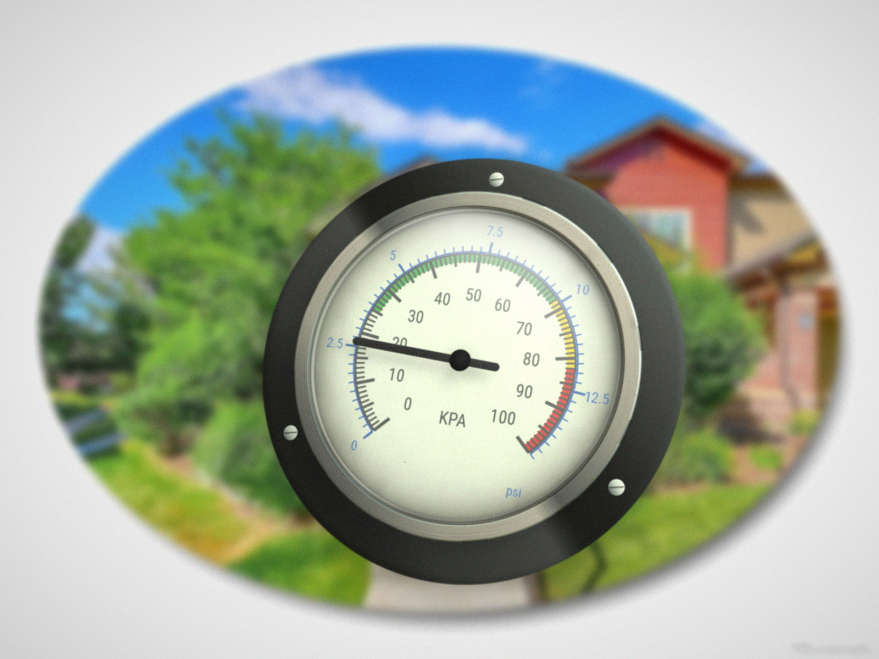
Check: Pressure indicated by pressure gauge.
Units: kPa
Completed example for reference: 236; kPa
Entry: 18; kPa
